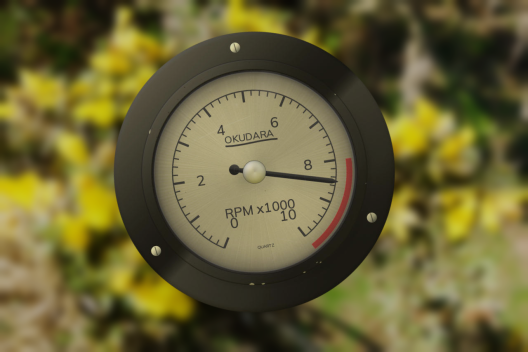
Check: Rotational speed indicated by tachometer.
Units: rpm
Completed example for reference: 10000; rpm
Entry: 8500; rpm
